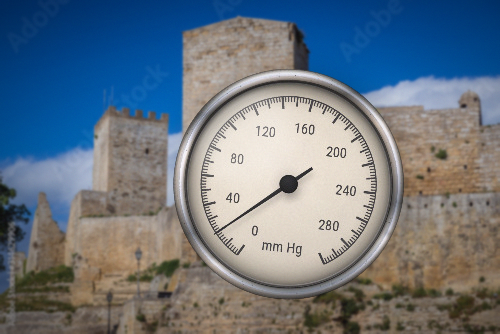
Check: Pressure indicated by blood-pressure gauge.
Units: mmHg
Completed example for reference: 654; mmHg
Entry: 20; mmHg
